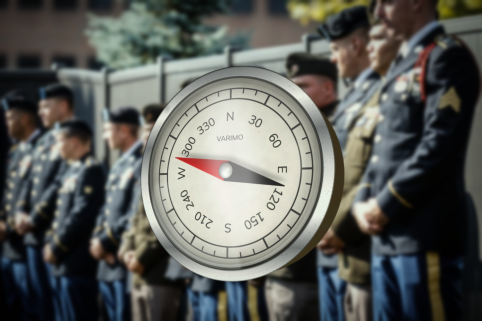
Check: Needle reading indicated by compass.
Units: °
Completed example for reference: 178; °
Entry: 285; °
